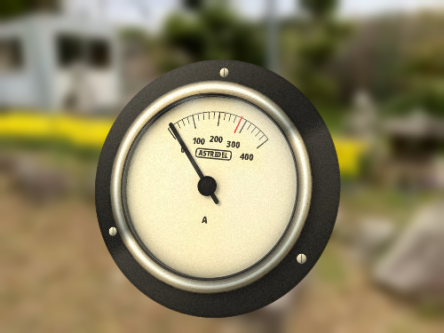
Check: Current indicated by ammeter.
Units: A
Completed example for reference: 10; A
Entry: 20; A
